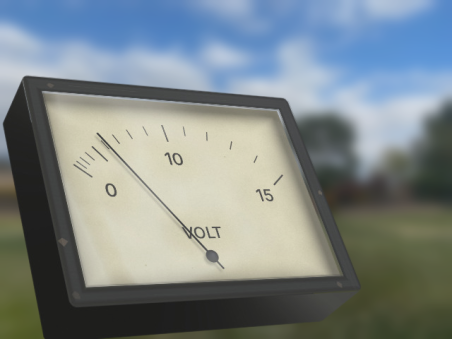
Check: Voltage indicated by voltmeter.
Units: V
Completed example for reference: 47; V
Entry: 6; V
